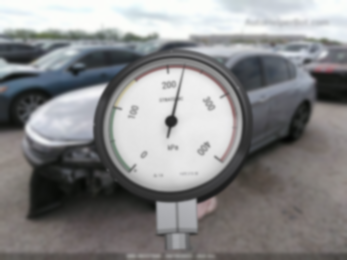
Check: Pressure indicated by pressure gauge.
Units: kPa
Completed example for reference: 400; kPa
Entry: 225; kPa
